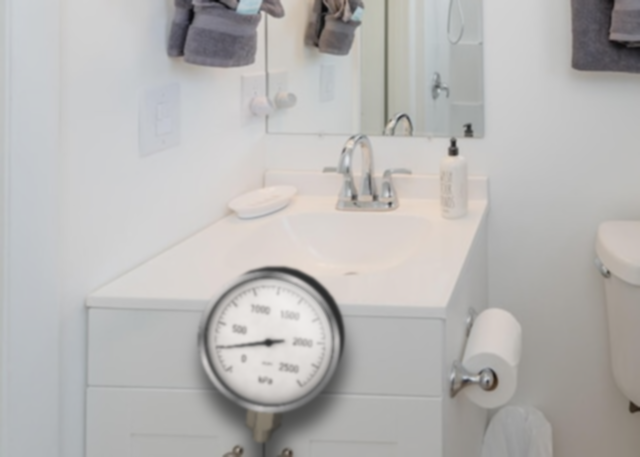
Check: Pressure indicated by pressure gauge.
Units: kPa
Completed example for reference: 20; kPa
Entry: 250; kPa
